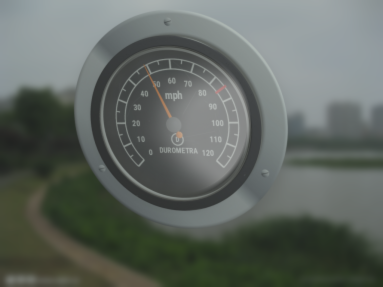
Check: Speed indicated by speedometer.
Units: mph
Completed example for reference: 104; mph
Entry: 50; mph
